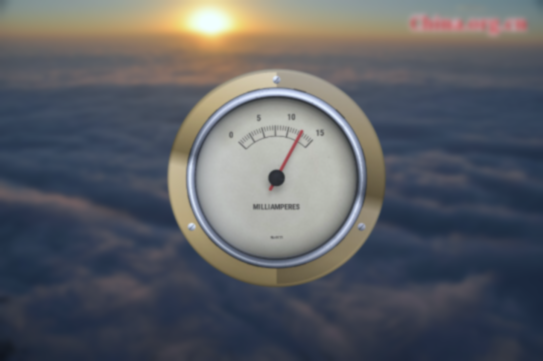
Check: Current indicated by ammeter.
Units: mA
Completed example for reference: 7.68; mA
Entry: 12.5; mA
